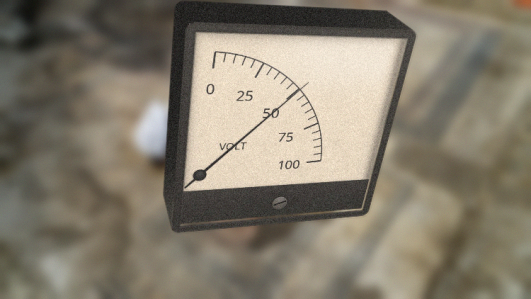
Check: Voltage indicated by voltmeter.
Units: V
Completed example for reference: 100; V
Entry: 50; V
